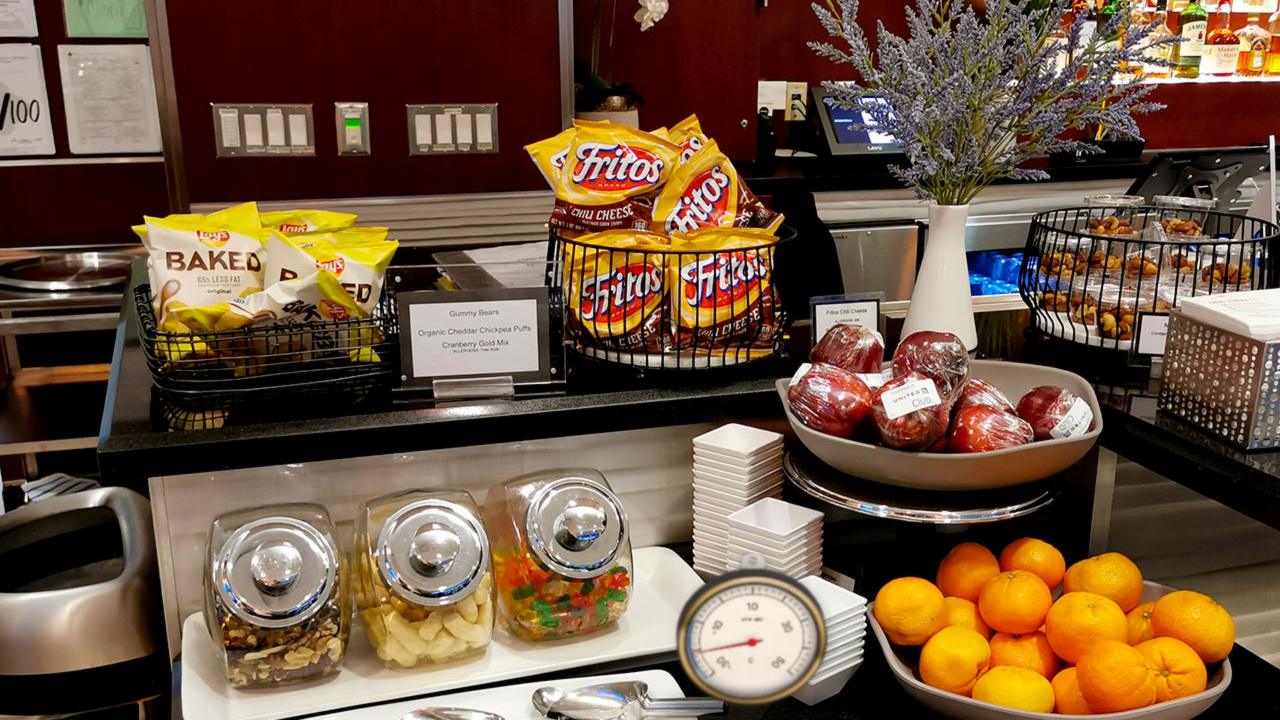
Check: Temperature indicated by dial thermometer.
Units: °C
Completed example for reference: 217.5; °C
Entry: -20; °C
